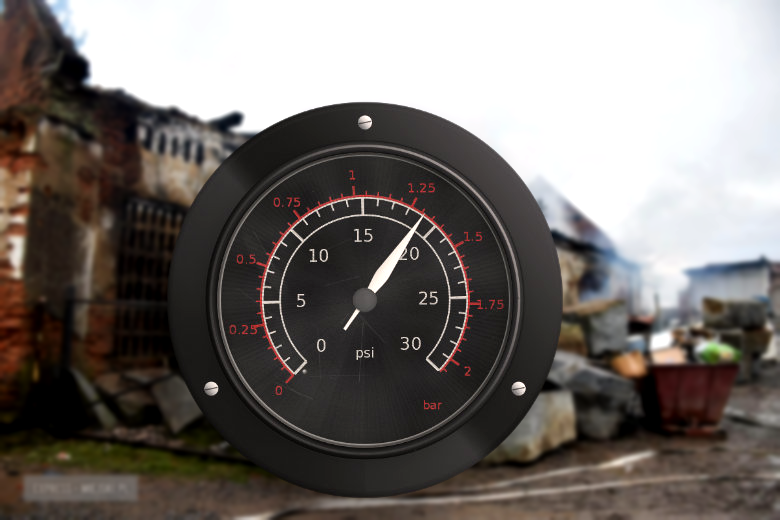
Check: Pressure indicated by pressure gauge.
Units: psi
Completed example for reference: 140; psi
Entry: 19; psi
